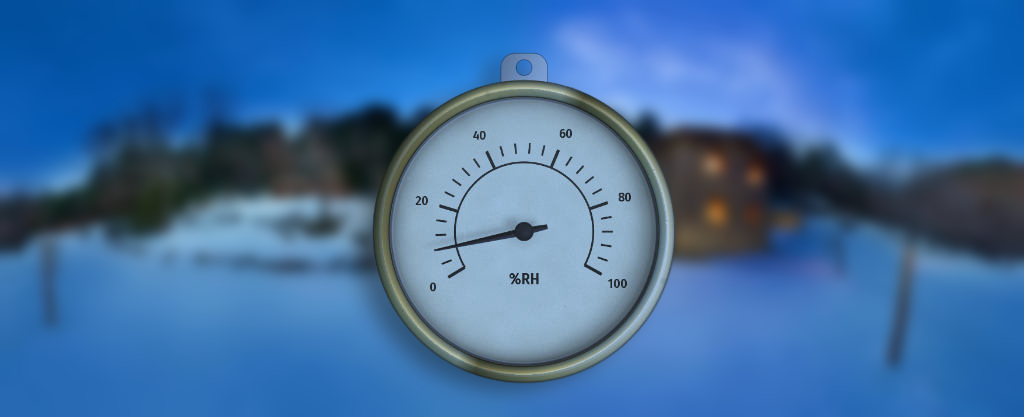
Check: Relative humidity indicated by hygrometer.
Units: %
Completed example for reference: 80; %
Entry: 8; %
